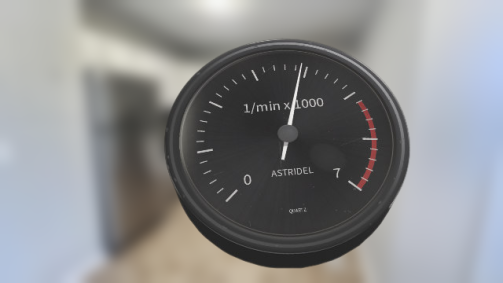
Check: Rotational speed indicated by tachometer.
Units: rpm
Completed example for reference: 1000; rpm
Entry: 3900; rpm
